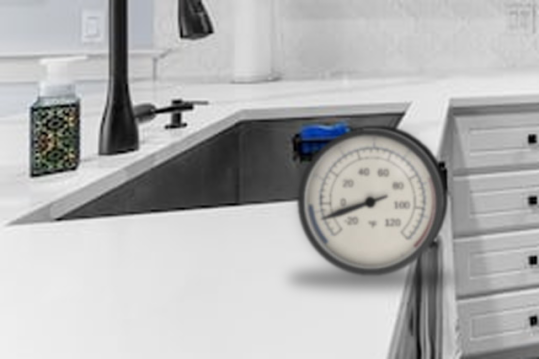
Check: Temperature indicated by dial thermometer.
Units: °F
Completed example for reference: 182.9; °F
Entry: -8; °F
